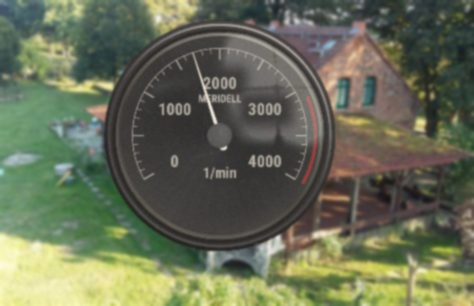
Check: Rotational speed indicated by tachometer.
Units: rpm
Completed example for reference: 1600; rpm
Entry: 1700; rpm
